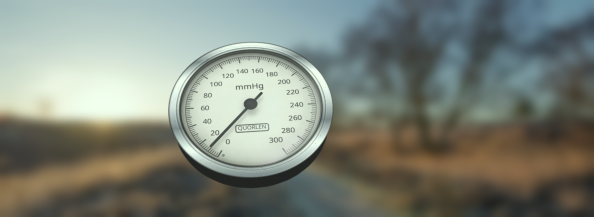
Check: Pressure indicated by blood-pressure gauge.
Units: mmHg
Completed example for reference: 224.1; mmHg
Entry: 10; mmHg
